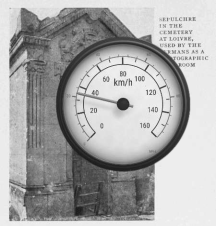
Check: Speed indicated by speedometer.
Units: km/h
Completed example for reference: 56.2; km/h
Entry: 35; km/h
